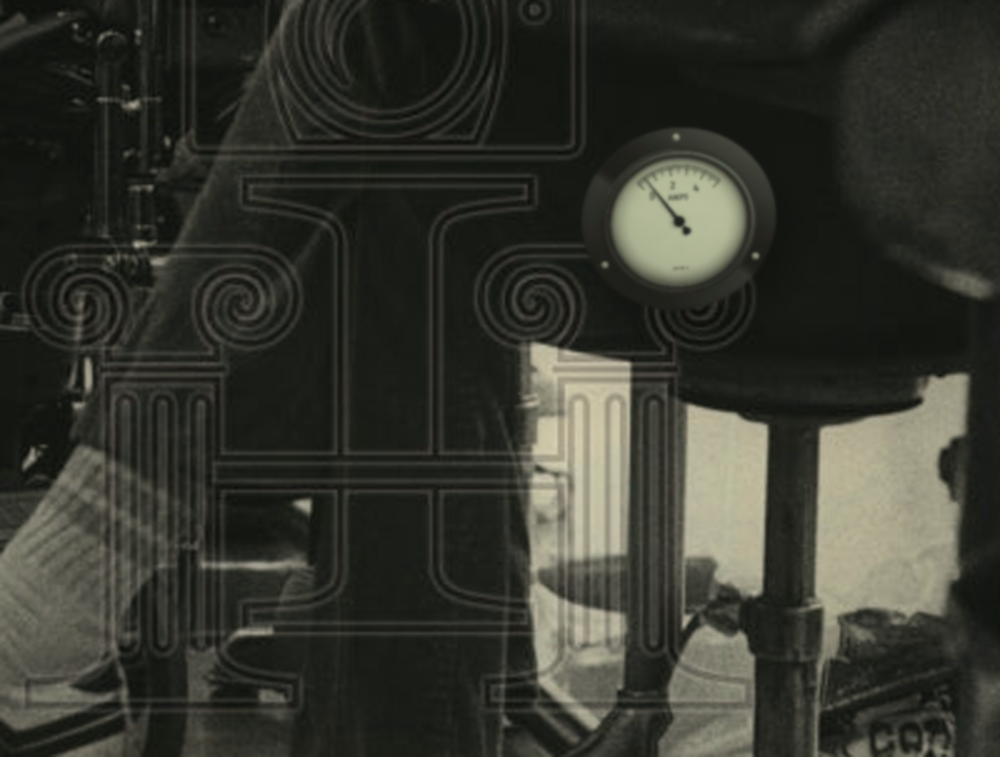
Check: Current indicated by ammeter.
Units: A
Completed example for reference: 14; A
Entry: 0.5; A
